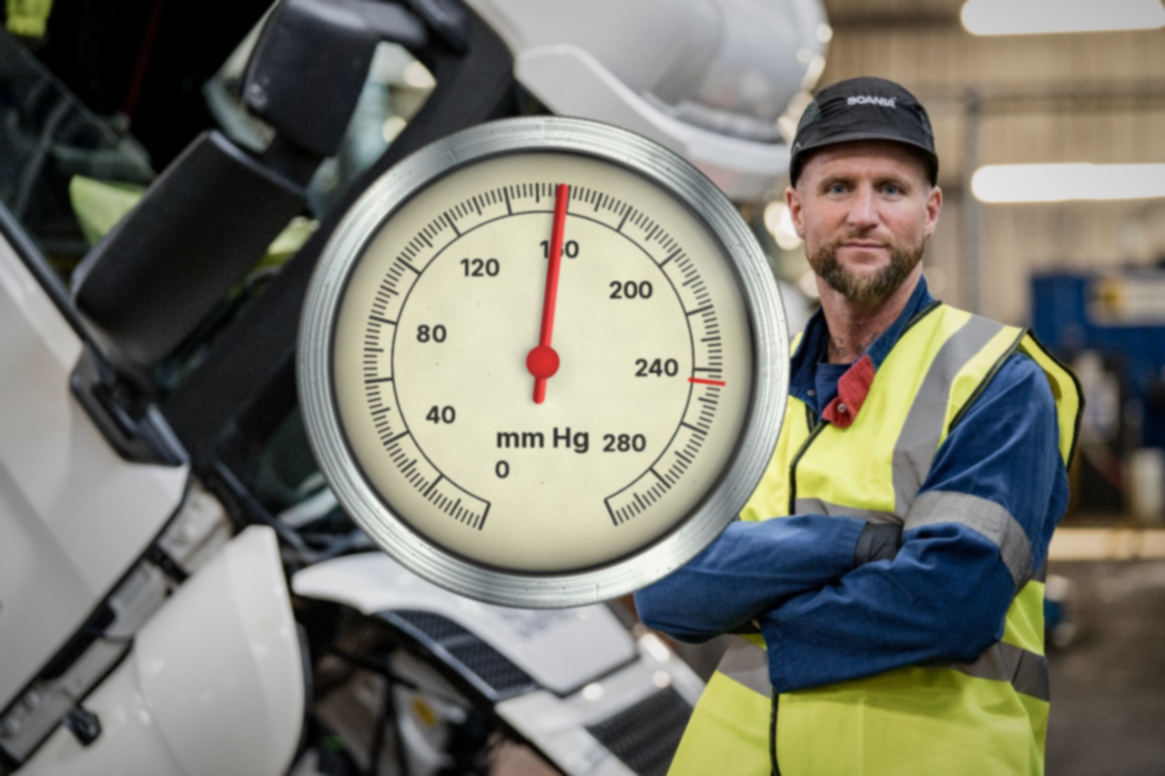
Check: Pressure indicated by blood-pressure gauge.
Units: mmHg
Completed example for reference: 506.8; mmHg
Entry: 158; mmHg
